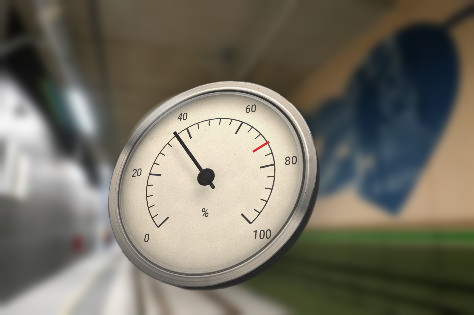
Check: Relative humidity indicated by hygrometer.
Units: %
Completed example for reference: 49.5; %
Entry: 36; %
